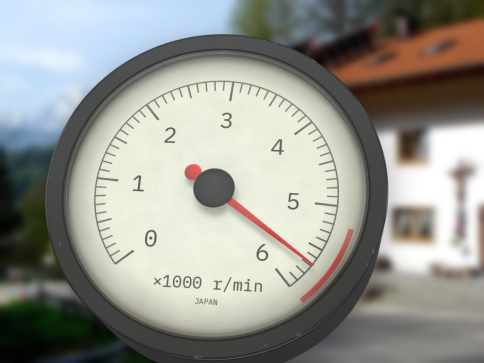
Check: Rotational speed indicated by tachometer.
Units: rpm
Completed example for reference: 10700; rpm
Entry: 5700; rpm
